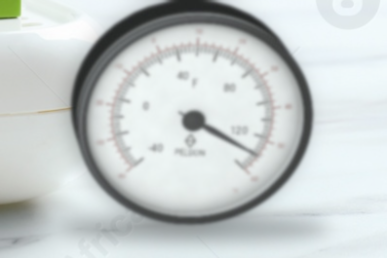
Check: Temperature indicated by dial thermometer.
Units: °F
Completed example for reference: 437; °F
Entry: 130; °F
